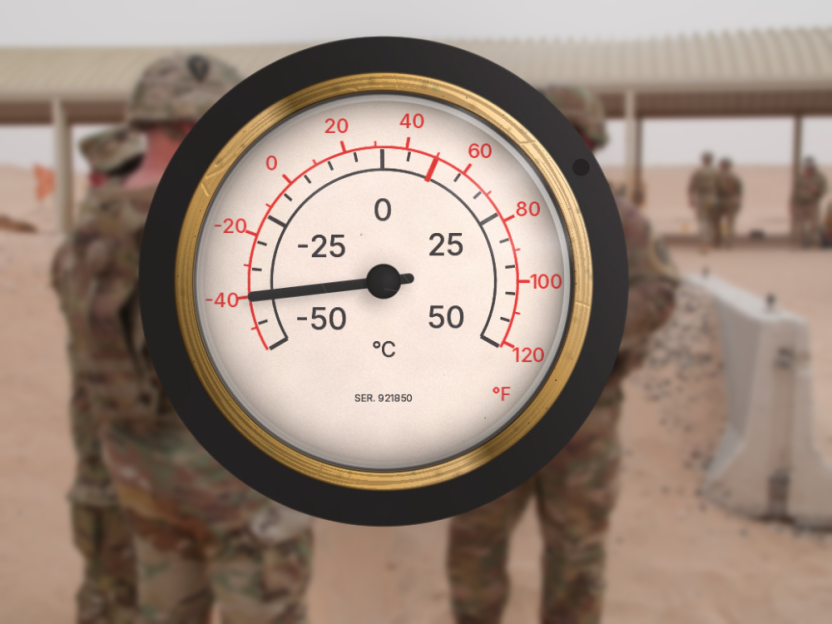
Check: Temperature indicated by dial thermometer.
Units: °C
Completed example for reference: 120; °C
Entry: -40; °C
